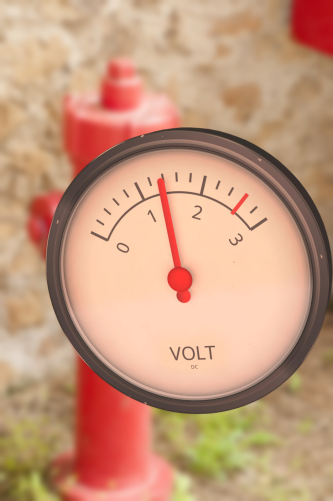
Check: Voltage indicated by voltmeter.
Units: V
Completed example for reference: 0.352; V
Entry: 1.4; V
